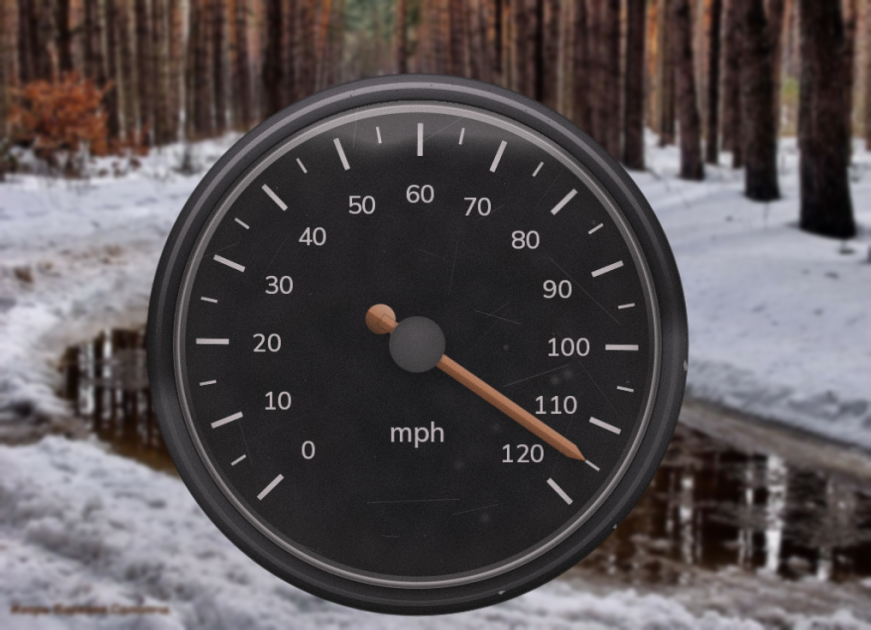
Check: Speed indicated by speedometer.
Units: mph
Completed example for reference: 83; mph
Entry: 115; mph
